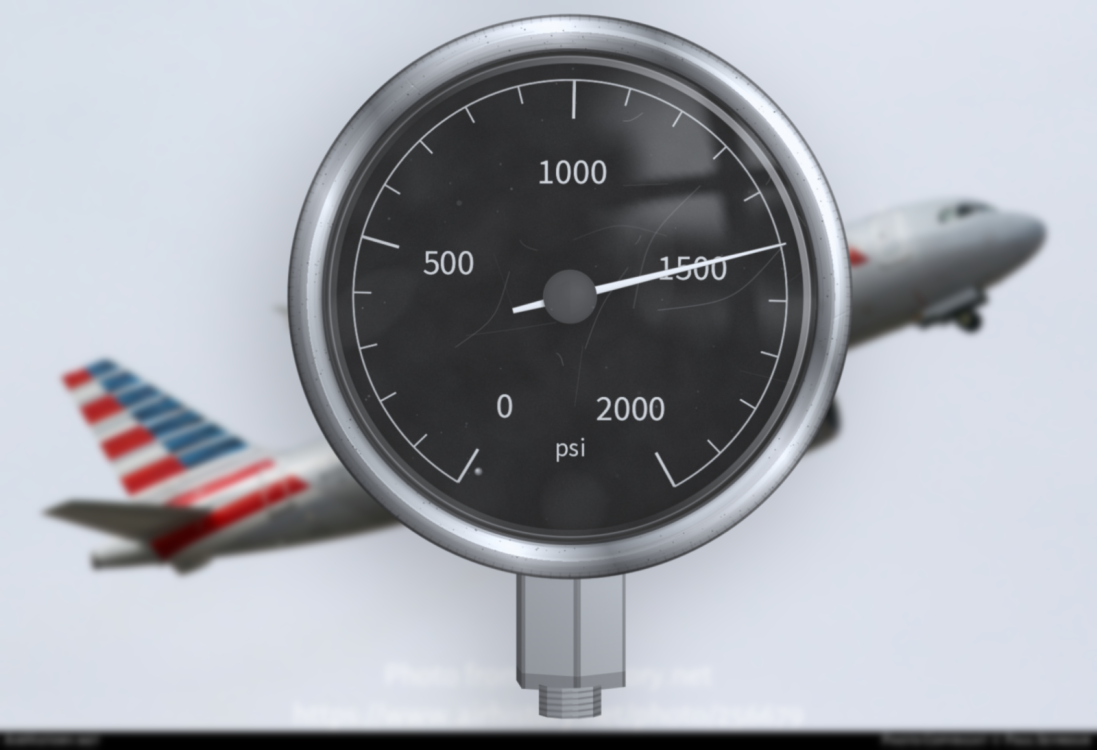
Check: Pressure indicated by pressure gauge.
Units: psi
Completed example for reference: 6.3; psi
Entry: 1500; psi
